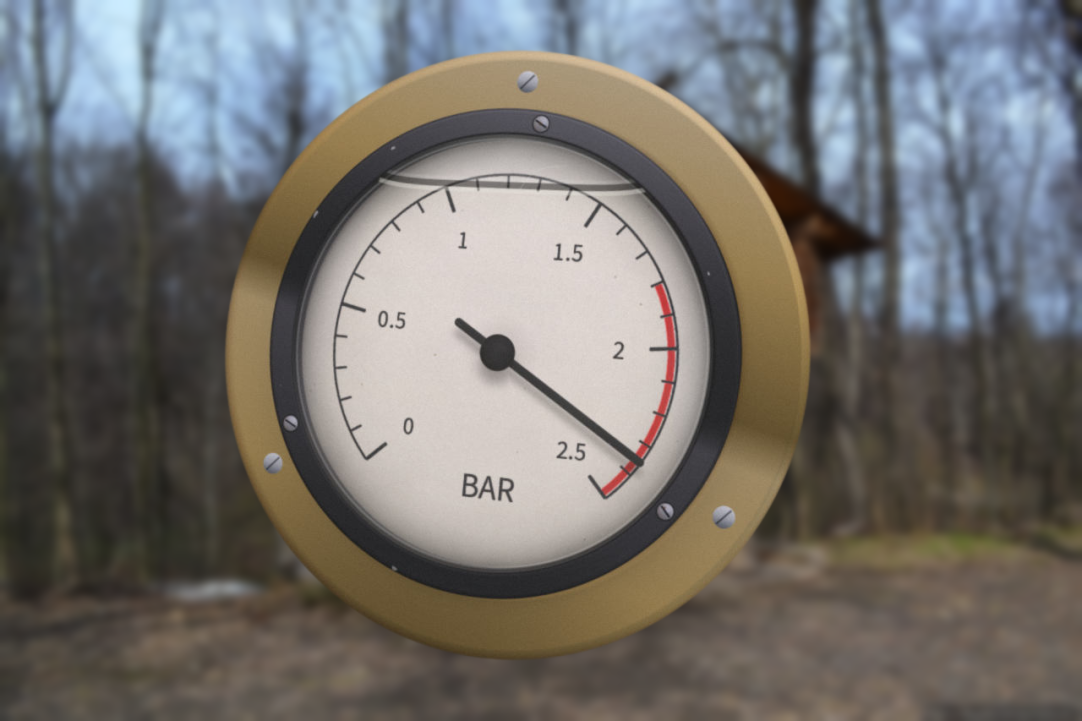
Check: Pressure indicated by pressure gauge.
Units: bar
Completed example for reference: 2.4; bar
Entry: 2.35; bar
